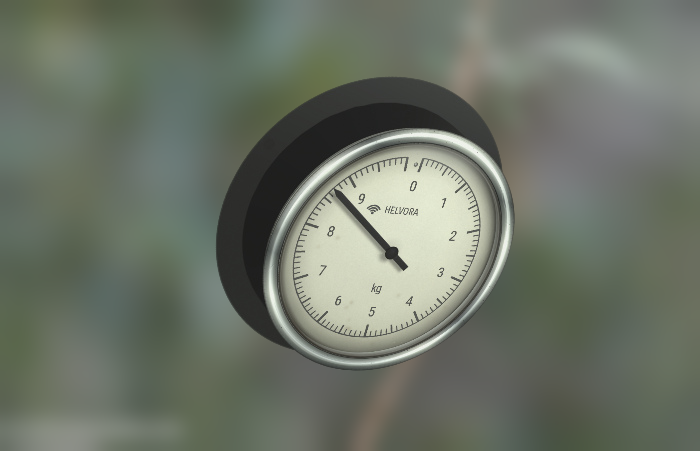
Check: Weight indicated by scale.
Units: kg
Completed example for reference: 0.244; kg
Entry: 8.7; kg
